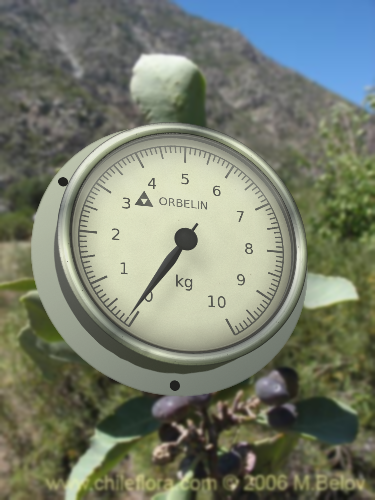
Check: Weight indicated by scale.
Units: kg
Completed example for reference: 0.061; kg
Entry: 0.1; kg
